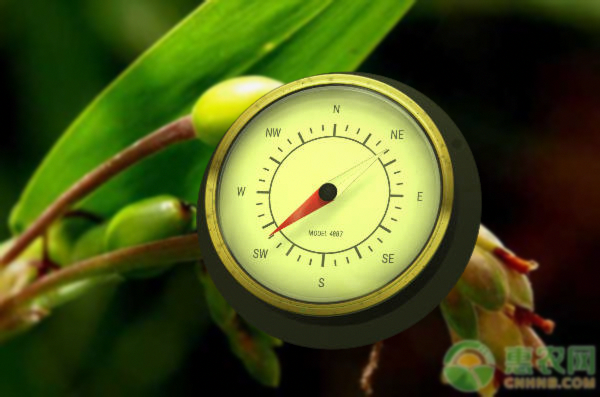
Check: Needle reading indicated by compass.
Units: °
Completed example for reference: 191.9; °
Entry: 230; °
